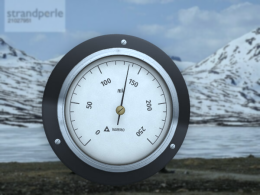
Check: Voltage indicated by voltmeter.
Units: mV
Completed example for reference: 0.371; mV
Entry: 135; mV
